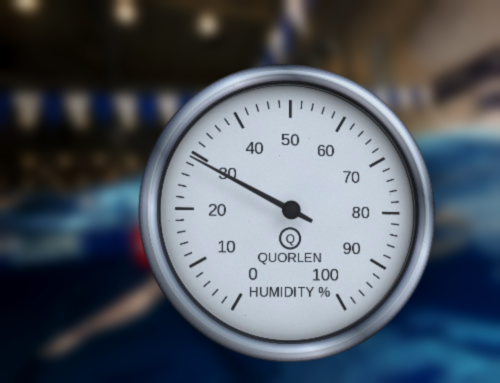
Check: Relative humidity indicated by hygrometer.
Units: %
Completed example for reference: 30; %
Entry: 29; %
